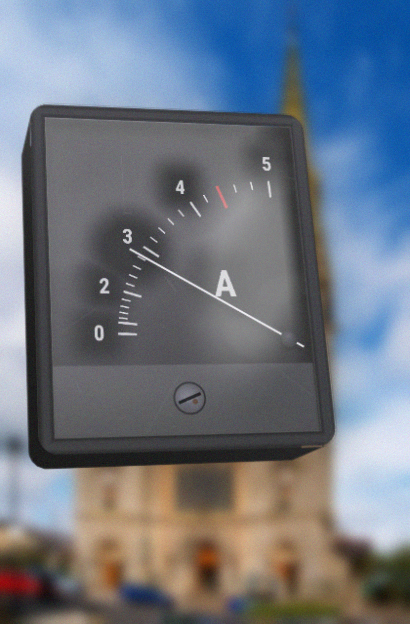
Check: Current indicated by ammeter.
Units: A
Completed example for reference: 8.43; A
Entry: 2.8; A
